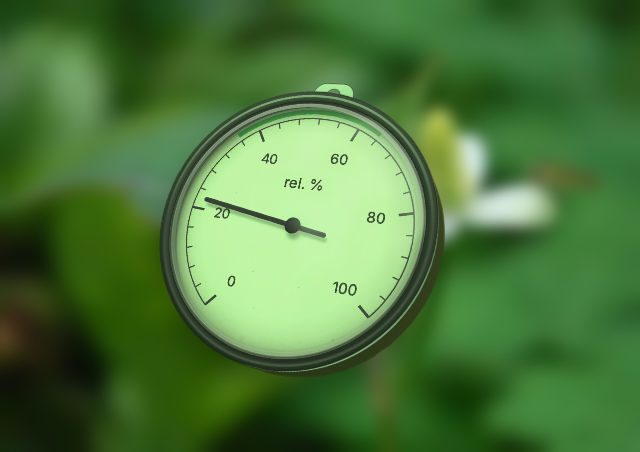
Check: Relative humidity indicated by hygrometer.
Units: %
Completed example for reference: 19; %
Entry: 22; %
